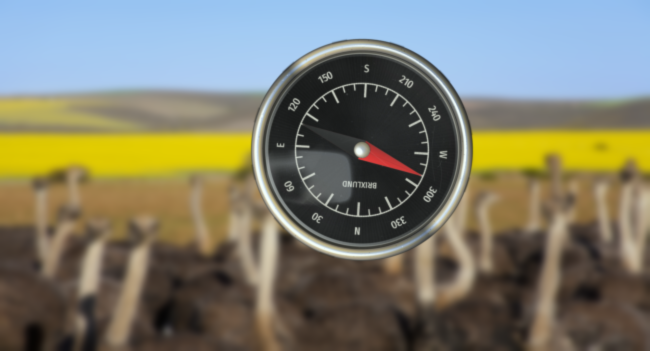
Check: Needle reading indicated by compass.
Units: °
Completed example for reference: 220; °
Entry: 290; °
